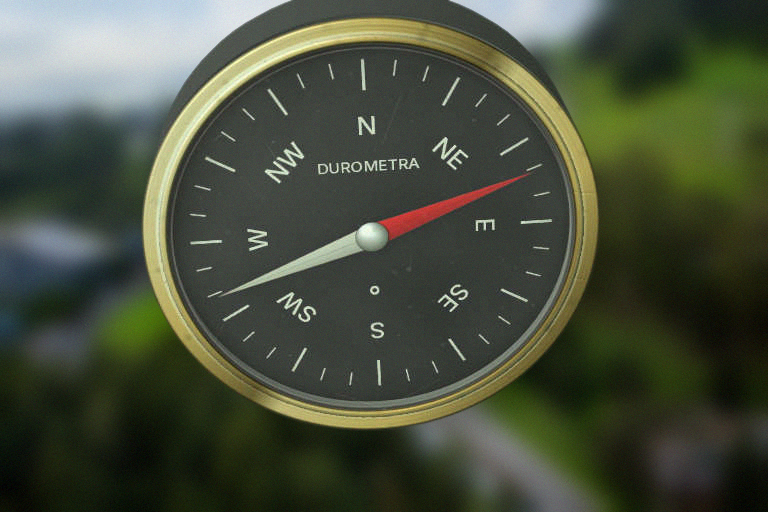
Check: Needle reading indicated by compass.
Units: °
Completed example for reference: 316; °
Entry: 70; °
